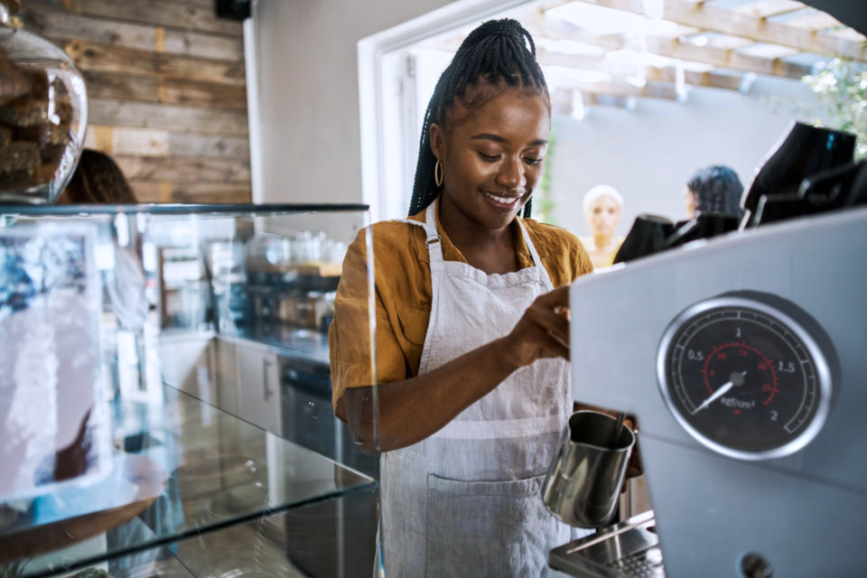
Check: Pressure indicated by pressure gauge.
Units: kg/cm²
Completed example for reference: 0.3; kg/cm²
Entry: 0; kg/cm²
